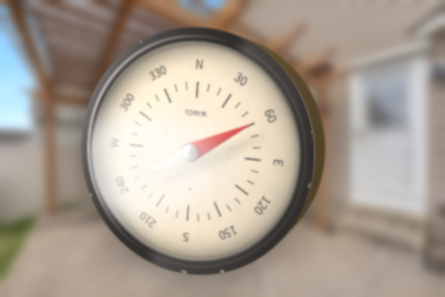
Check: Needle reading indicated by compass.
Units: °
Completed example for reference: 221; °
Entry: 60; °
